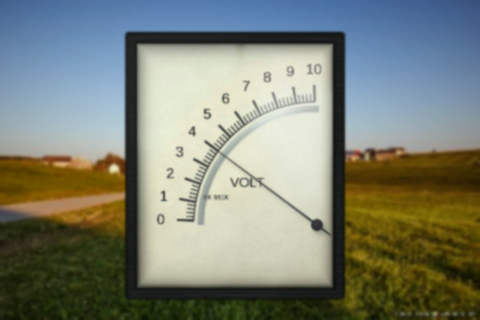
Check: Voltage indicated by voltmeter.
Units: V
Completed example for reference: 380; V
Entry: 4; V
